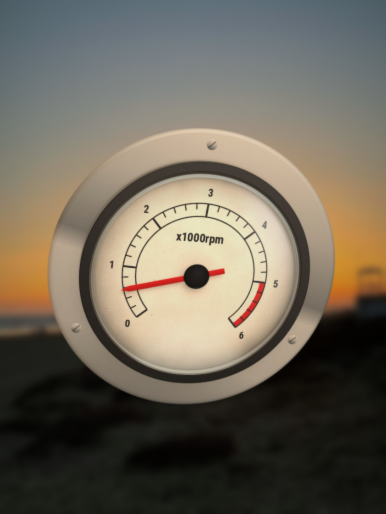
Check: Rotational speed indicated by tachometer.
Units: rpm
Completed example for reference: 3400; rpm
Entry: 600; rpm
